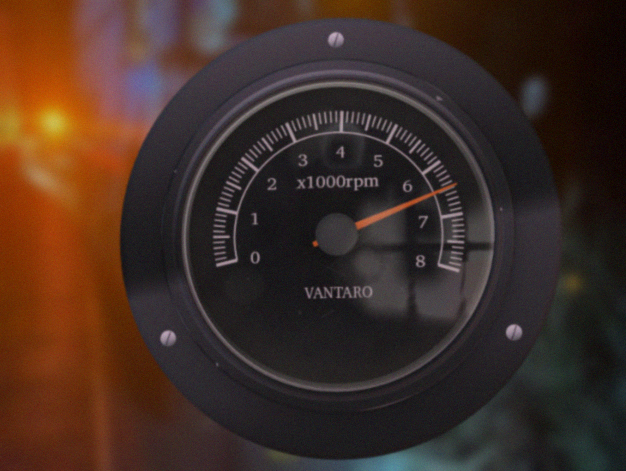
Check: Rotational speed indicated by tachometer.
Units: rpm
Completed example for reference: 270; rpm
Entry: 6500; rpm
